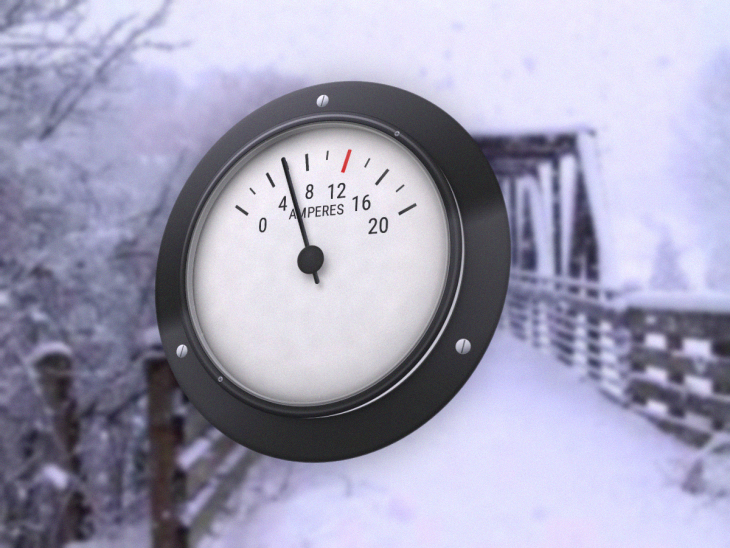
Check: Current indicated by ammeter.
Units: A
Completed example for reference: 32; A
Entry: 6; A
